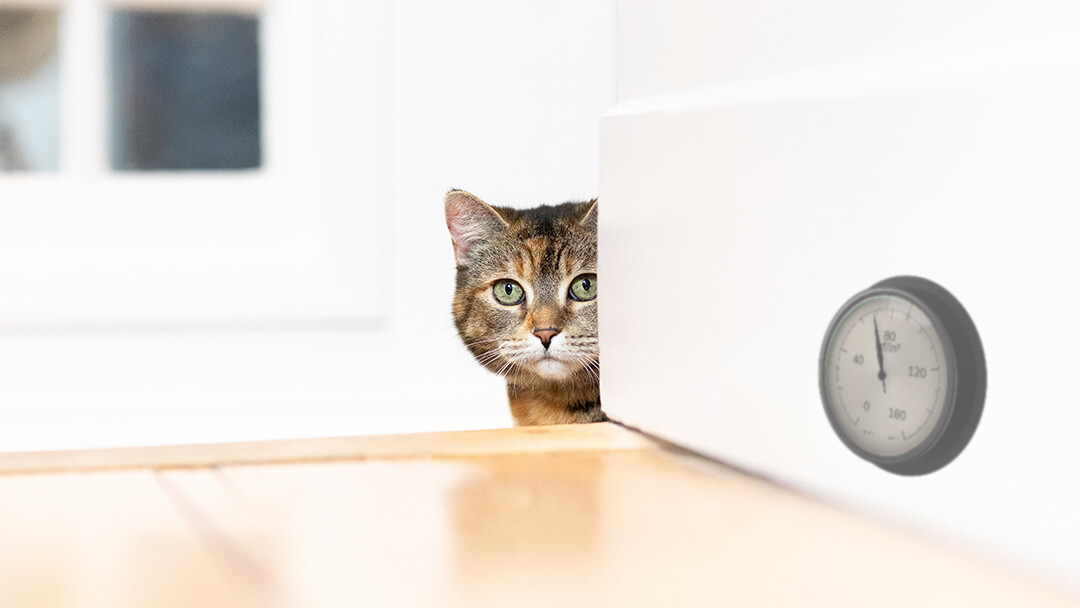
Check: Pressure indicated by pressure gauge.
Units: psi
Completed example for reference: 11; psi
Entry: 70; psi
